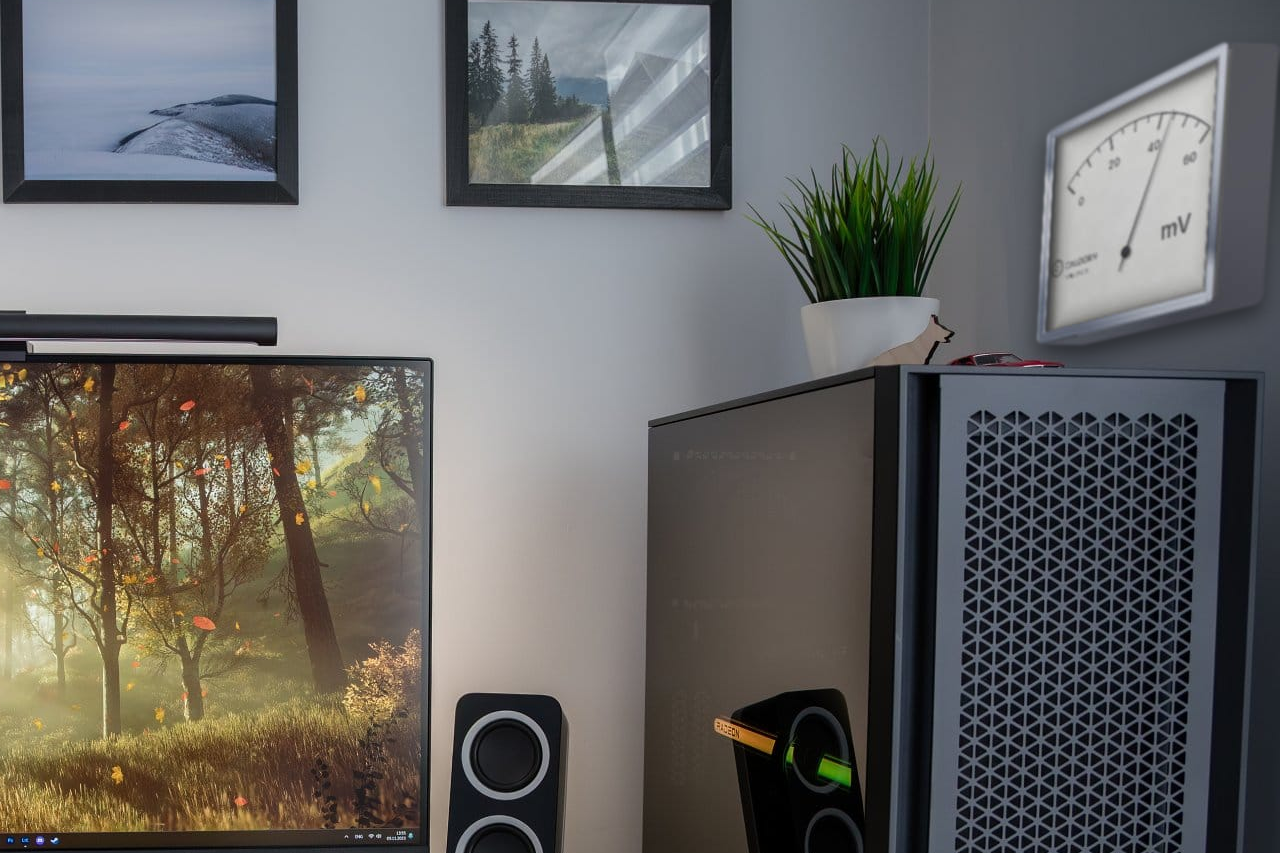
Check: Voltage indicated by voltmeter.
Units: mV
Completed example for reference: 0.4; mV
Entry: 45; mV
